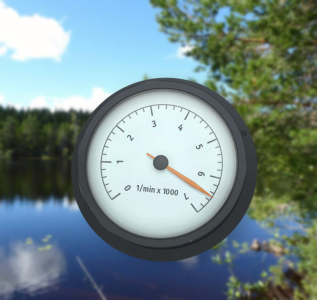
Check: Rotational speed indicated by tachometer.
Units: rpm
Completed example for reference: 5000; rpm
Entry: 6500; rpm
